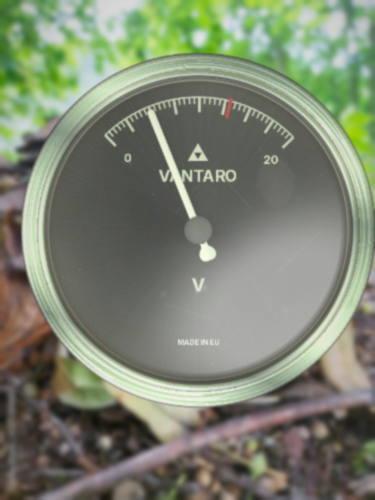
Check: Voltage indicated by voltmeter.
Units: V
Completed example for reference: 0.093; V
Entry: 5; V
